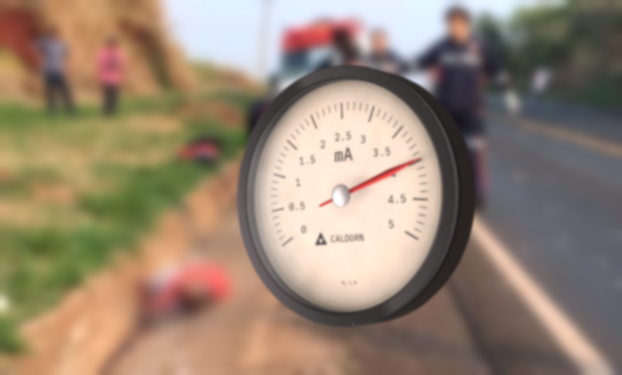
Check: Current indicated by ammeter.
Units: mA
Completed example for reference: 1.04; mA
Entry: 4; mA
